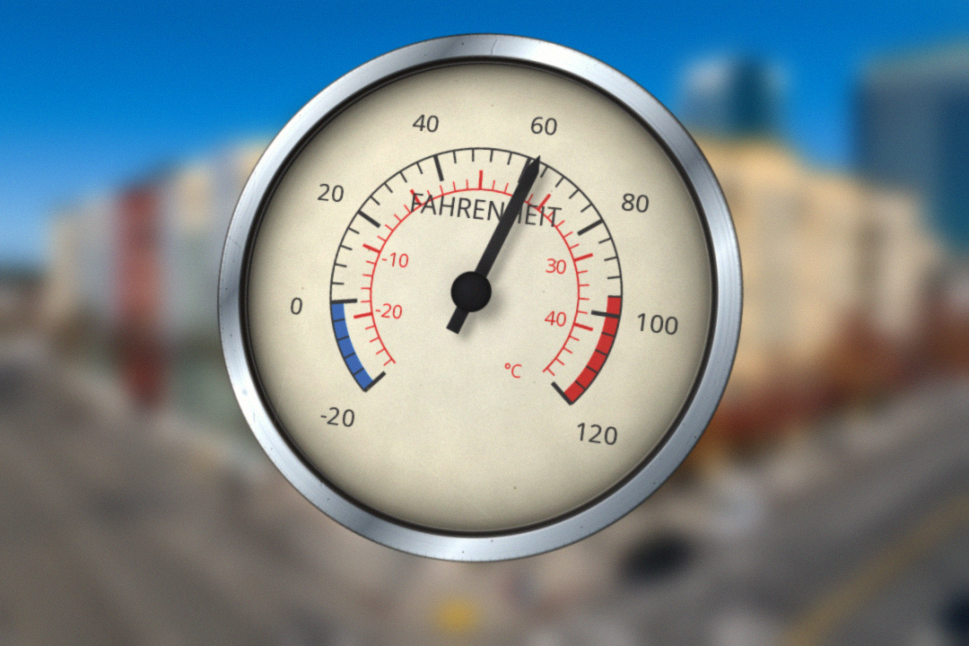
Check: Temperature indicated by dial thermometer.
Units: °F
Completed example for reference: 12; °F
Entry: 62; °F
